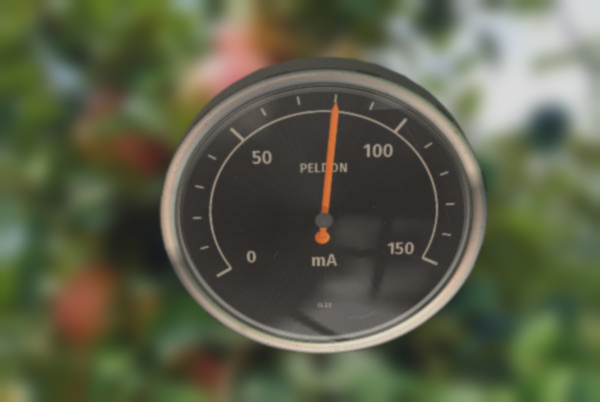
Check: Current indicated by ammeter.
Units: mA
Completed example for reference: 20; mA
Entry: 80; mA
